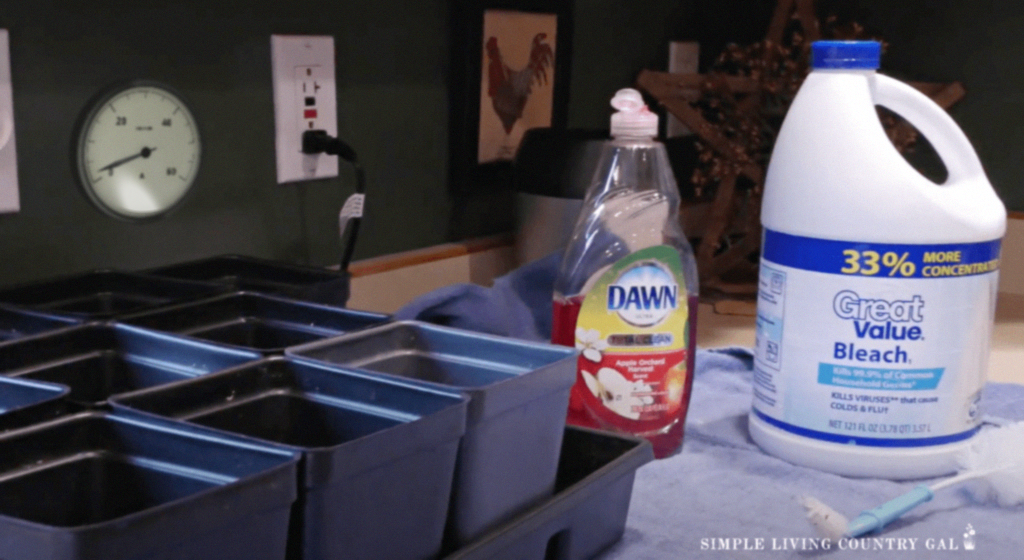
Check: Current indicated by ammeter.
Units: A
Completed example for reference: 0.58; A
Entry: 2.5; A
